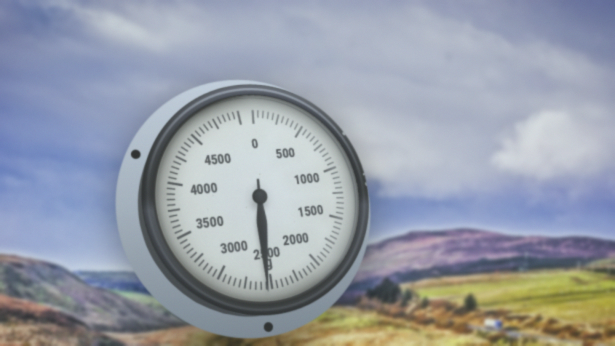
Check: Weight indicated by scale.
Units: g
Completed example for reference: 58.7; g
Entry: 2550; g
